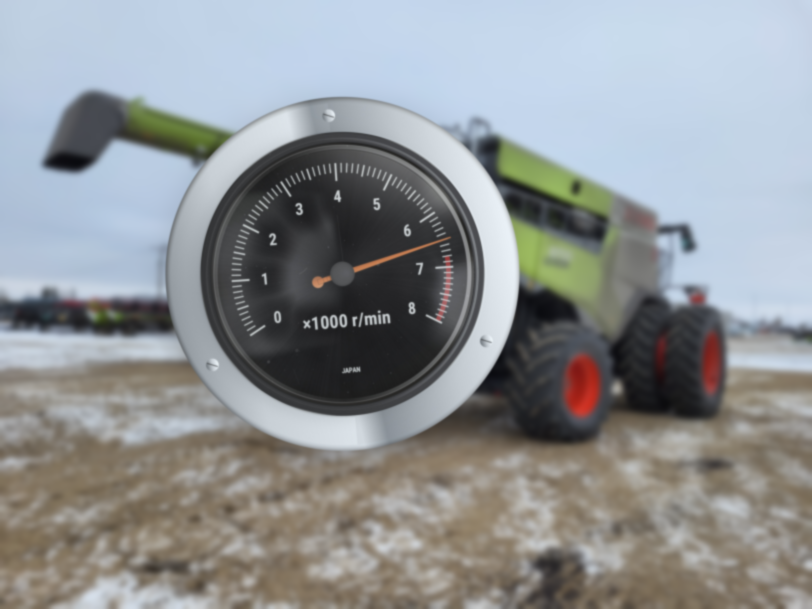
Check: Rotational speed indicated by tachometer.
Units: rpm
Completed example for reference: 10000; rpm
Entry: 6500; rpm
